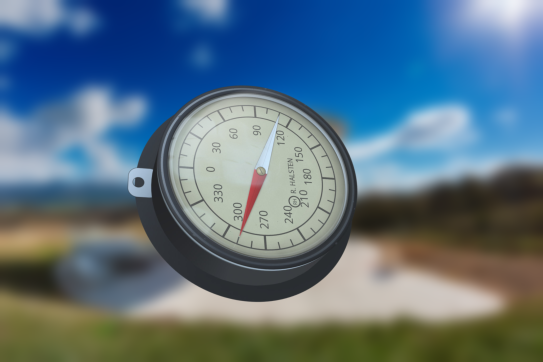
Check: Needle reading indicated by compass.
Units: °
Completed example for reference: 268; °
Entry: 290; °
